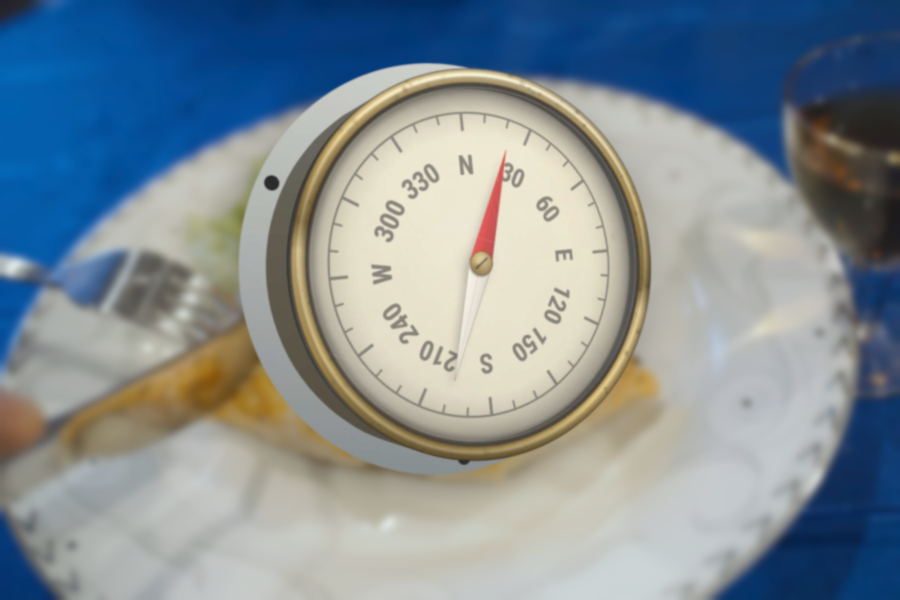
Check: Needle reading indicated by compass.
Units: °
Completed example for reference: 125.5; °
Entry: 20; °
